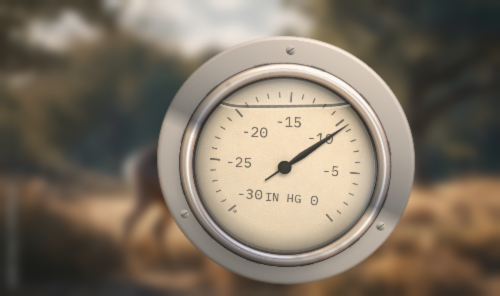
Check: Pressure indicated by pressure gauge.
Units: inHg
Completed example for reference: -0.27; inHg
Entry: -9.5; inHg
